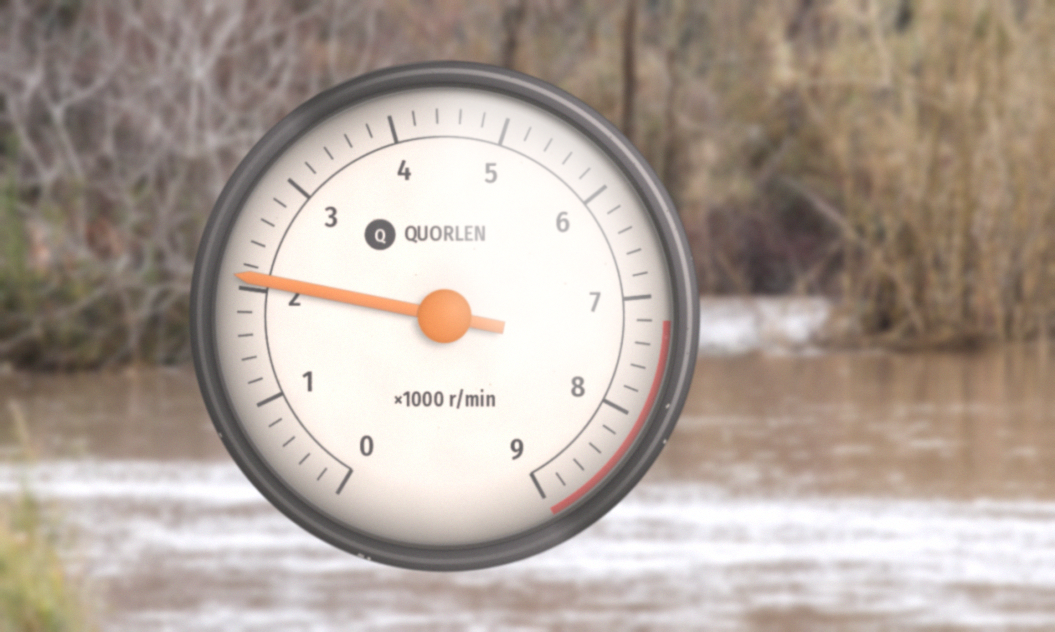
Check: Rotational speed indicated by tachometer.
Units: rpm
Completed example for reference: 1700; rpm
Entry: 2100; rpm
